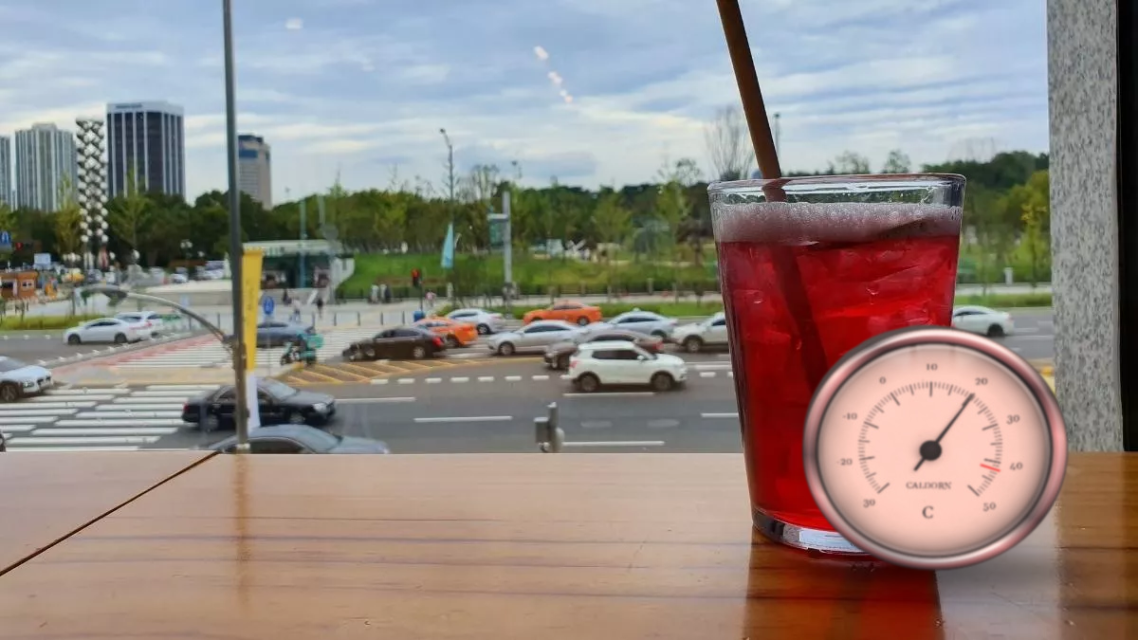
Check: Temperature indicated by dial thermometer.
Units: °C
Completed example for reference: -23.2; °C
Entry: 20; °C
